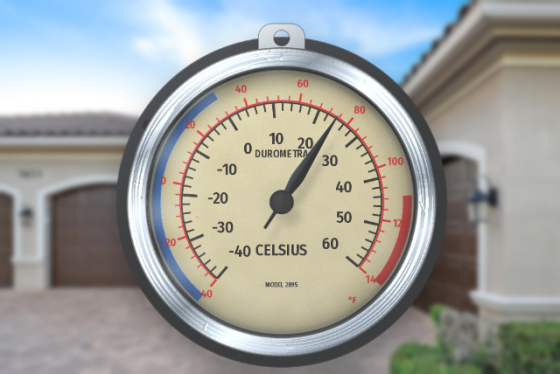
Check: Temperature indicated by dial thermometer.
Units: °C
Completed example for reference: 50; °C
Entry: 24; °C
